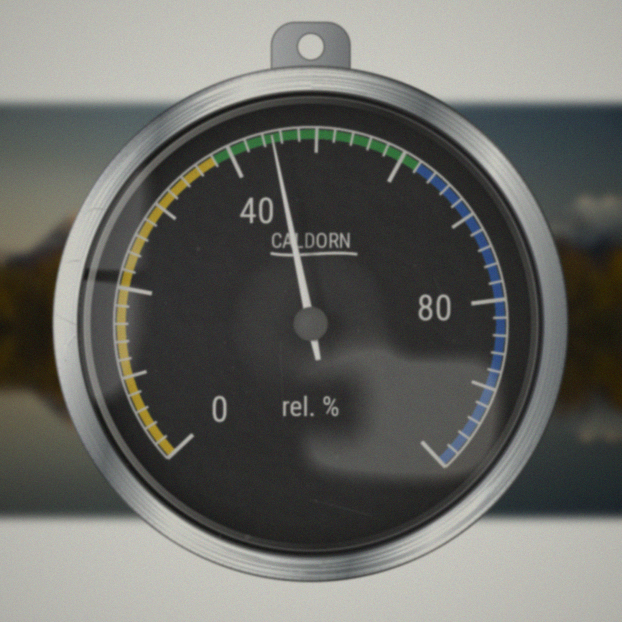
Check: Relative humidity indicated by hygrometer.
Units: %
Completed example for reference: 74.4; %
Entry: 45; %
